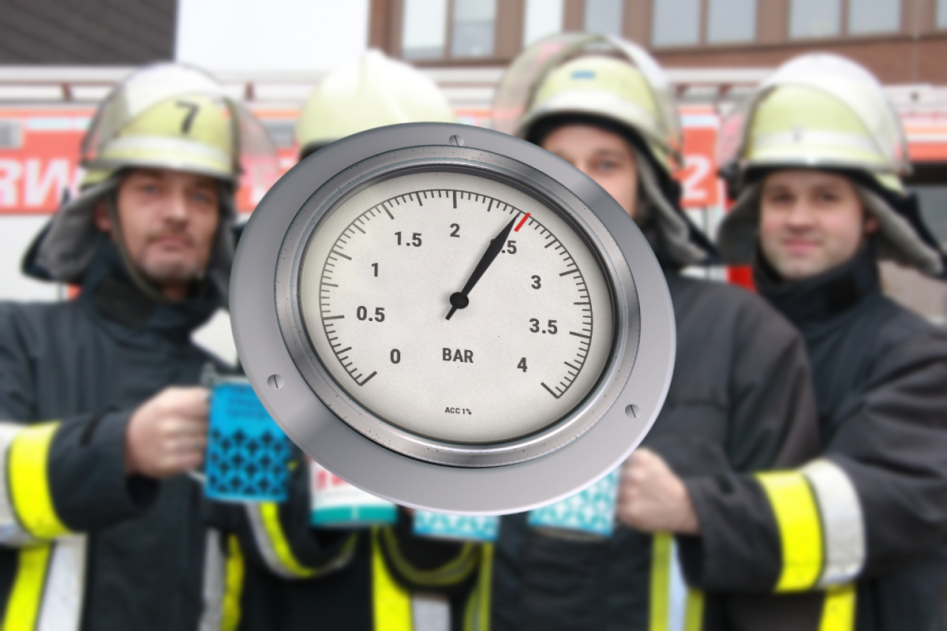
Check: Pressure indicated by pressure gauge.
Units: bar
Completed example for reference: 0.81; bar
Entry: 2.45; bar
